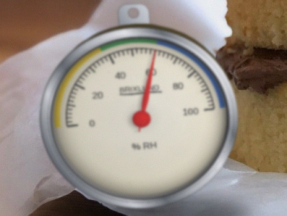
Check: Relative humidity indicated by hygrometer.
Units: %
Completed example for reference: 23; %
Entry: 60; %
